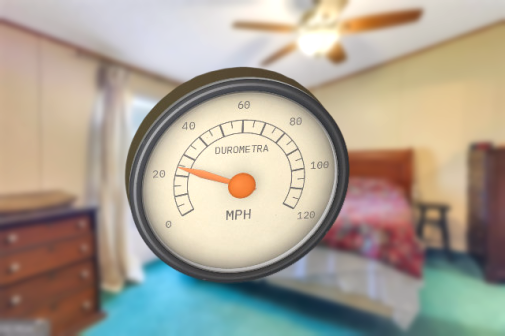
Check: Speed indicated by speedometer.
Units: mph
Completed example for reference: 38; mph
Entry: 25; mph
